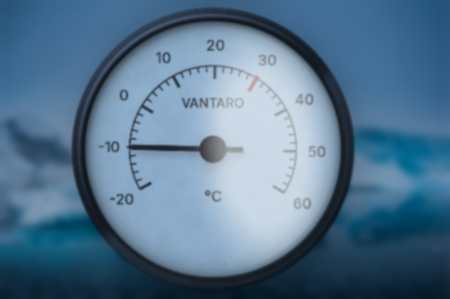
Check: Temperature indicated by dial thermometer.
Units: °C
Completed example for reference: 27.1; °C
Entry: -10; °C
